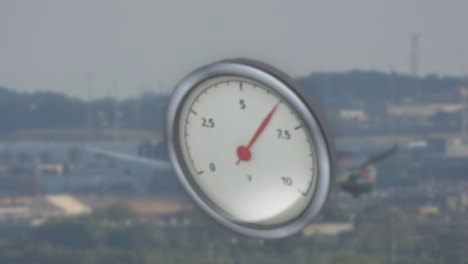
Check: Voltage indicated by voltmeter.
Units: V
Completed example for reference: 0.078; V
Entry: 6.5; V
